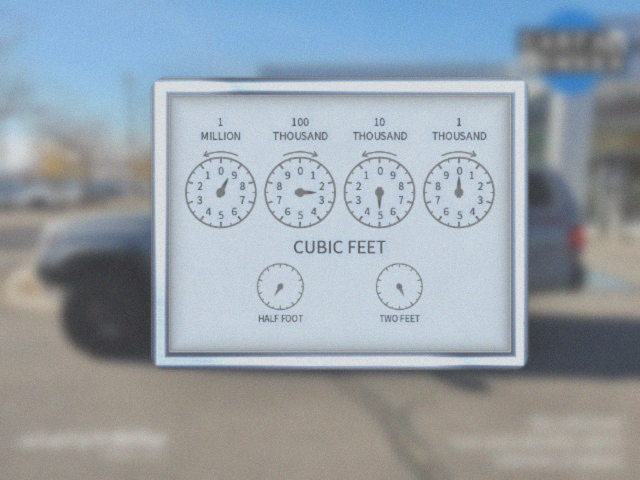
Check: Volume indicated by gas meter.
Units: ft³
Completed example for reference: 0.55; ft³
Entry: 925000; ft³
